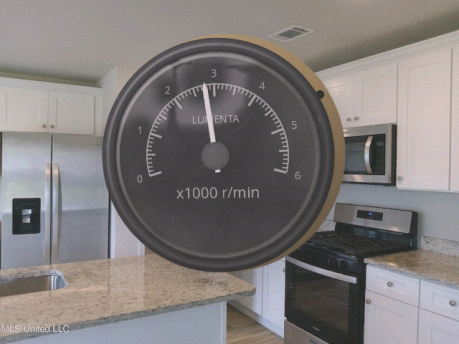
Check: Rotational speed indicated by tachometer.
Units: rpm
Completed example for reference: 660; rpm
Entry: 2800; rpm
